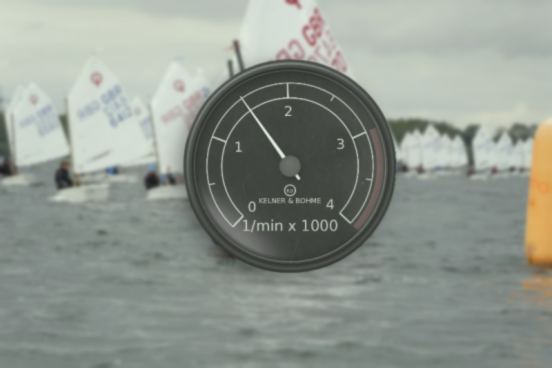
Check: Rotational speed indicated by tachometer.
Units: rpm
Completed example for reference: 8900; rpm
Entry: 1500; rpm
